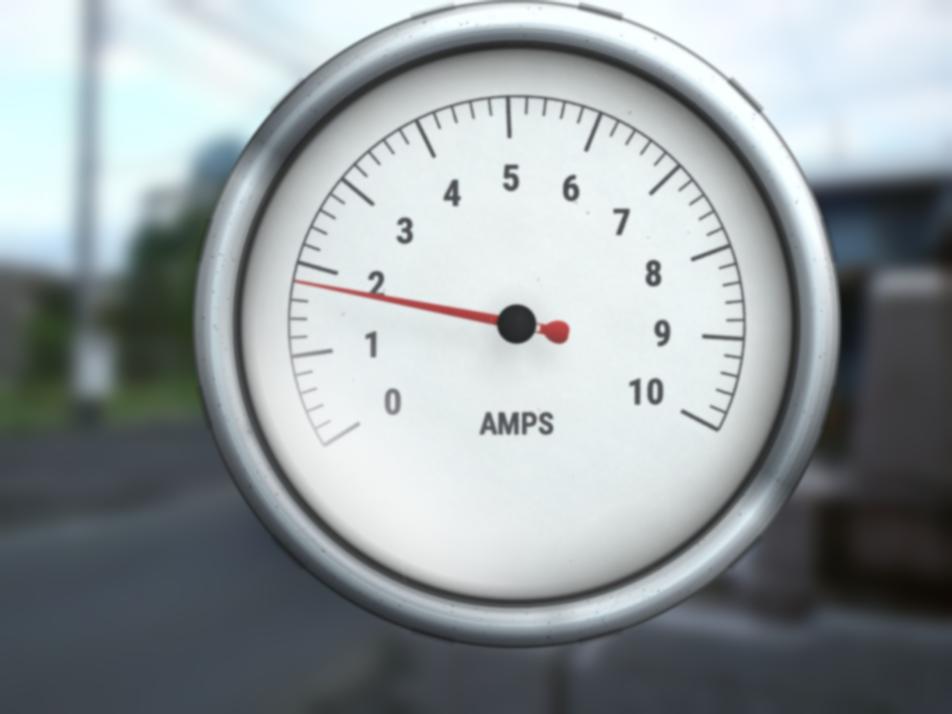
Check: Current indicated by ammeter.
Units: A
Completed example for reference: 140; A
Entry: 1.8; A
